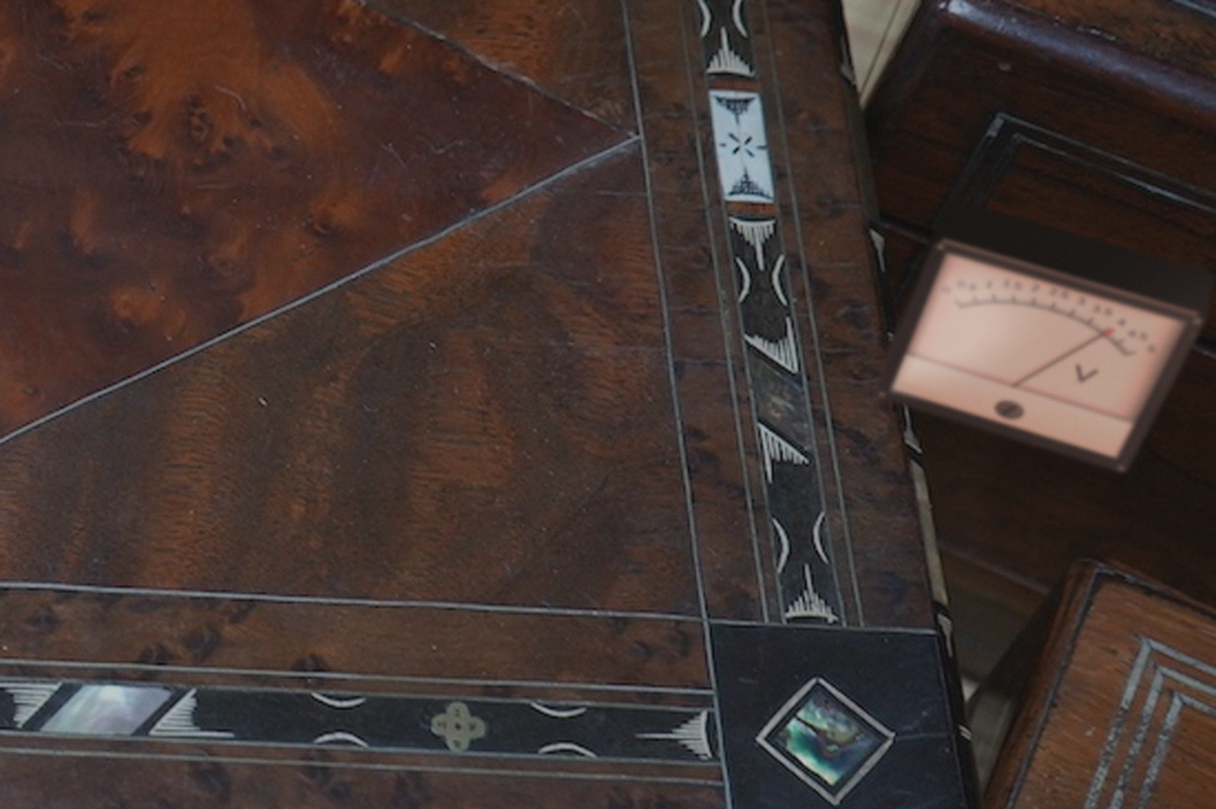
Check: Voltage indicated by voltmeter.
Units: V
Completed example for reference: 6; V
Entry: 4; V
